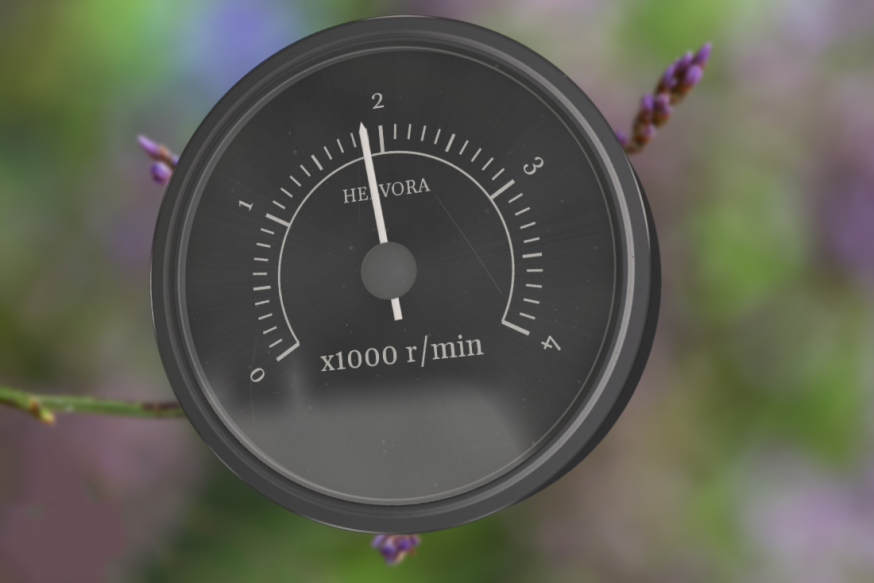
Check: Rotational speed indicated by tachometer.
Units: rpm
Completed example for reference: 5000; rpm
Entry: 1900; rpm
